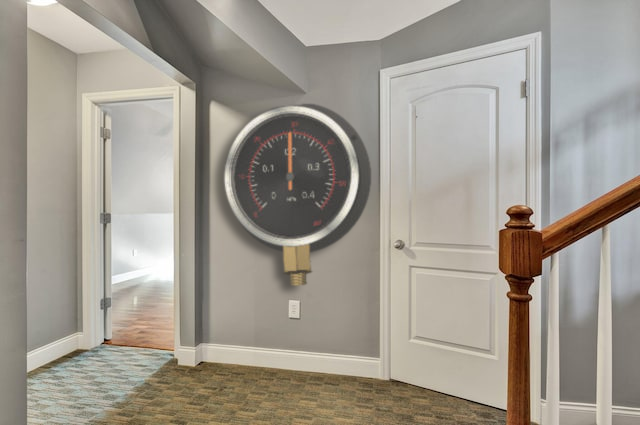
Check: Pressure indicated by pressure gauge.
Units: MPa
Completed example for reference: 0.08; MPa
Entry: 0.2; MPa
